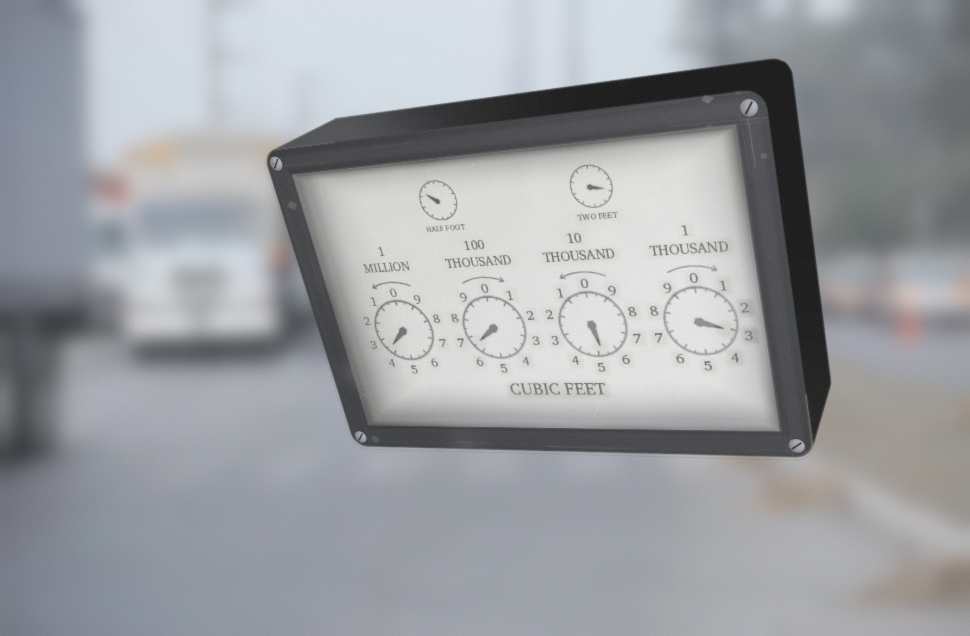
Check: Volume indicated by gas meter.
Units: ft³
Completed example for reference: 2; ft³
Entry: 365300; ft³
